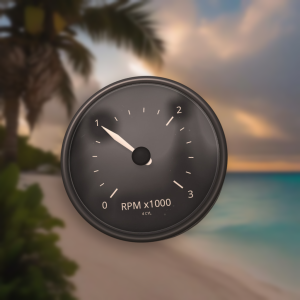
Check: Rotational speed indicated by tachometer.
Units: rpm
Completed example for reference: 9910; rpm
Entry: 1000; rpm
